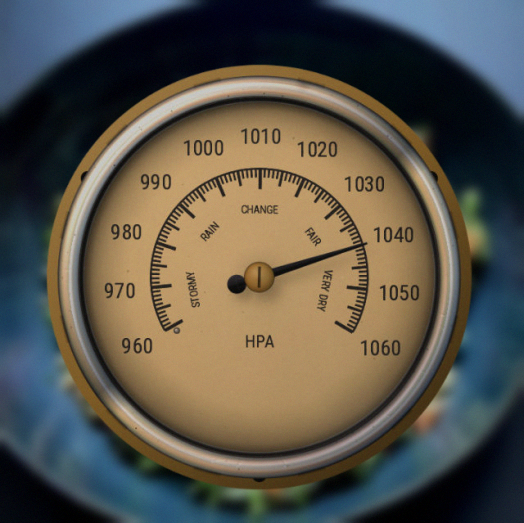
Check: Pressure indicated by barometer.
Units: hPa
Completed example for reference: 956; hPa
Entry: 1040; hPa
